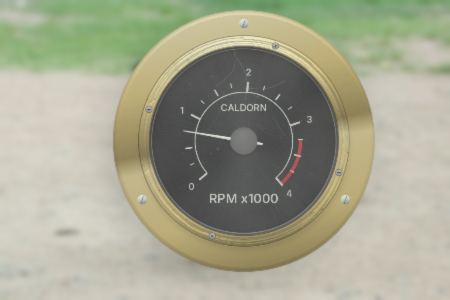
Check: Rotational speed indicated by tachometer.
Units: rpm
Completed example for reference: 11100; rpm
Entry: 750; rpm
